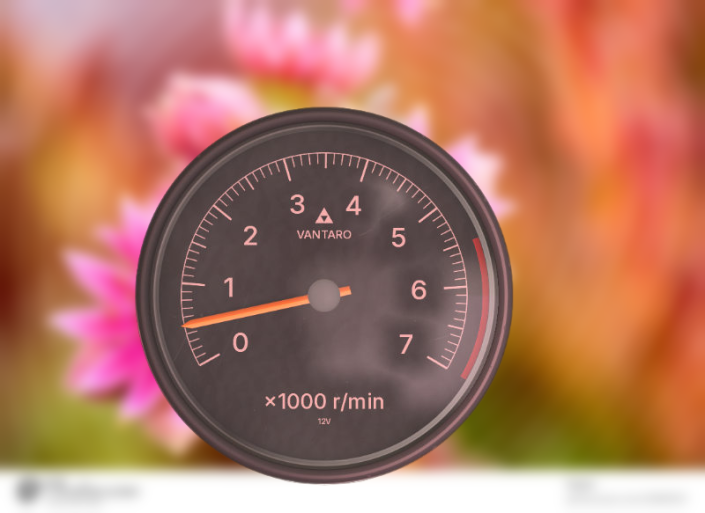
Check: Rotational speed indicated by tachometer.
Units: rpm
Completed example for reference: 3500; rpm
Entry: 500; rpm
